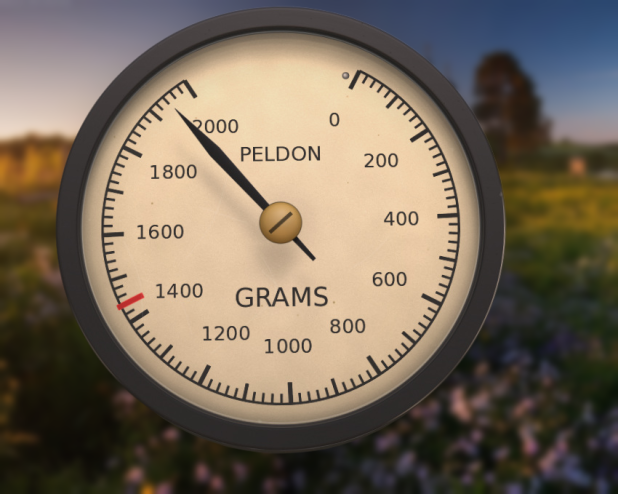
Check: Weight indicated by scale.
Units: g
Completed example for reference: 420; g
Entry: 1940; g
